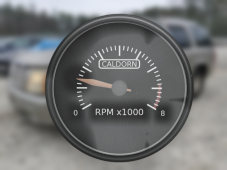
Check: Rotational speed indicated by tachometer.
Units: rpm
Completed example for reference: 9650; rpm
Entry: 1400; rpm
